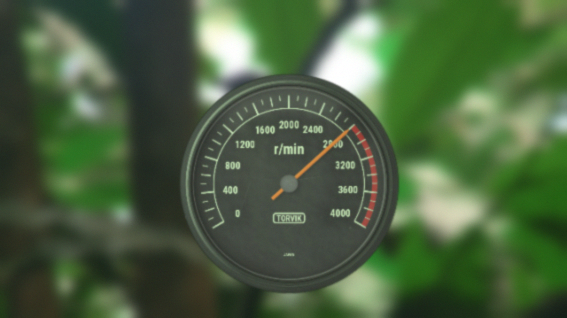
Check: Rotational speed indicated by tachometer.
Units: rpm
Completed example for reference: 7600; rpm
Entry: 2800; rpm
